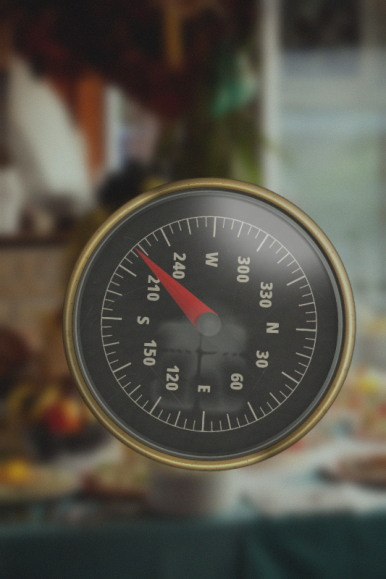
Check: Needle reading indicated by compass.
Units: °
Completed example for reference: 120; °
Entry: 222.5; °
